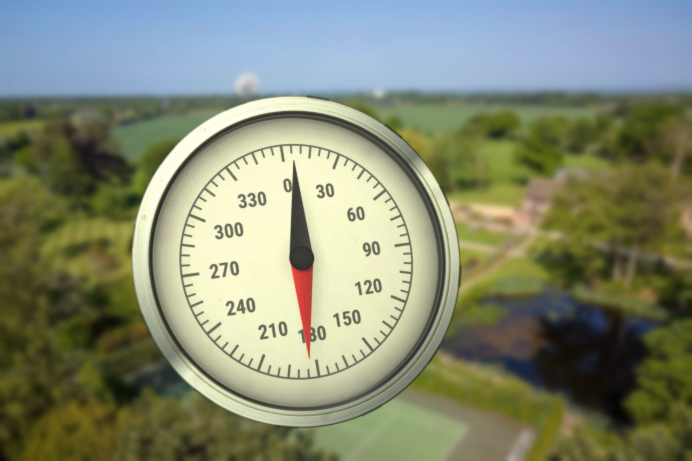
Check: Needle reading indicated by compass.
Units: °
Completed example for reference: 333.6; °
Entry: 185; °
